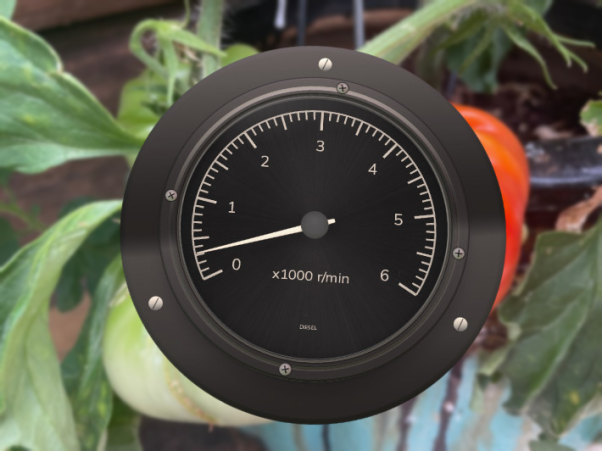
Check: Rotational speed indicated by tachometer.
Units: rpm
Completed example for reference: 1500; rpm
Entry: 300; rpm
